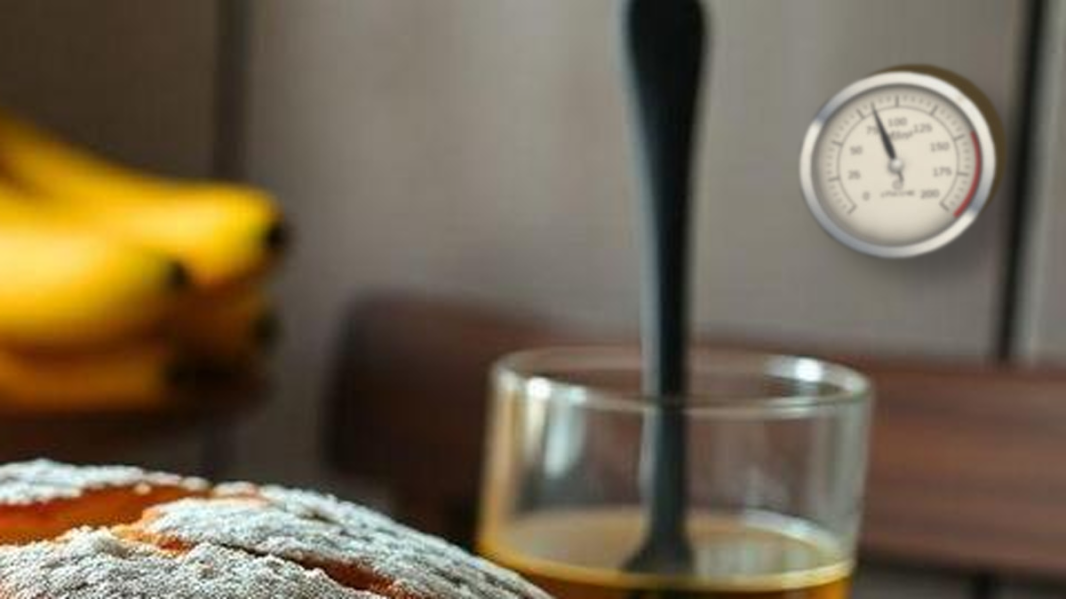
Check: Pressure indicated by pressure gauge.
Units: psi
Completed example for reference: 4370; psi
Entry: 85; psi
